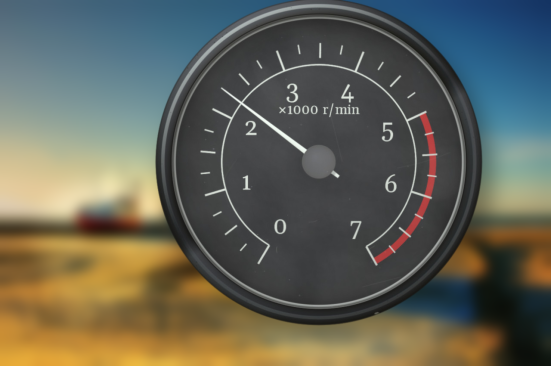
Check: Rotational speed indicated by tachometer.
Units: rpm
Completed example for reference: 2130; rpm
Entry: 2250; rpm
